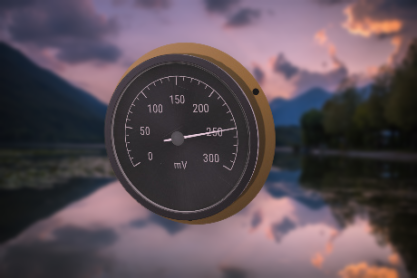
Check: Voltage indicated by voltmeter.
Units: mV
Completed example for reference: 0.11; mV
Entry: 250; mV
